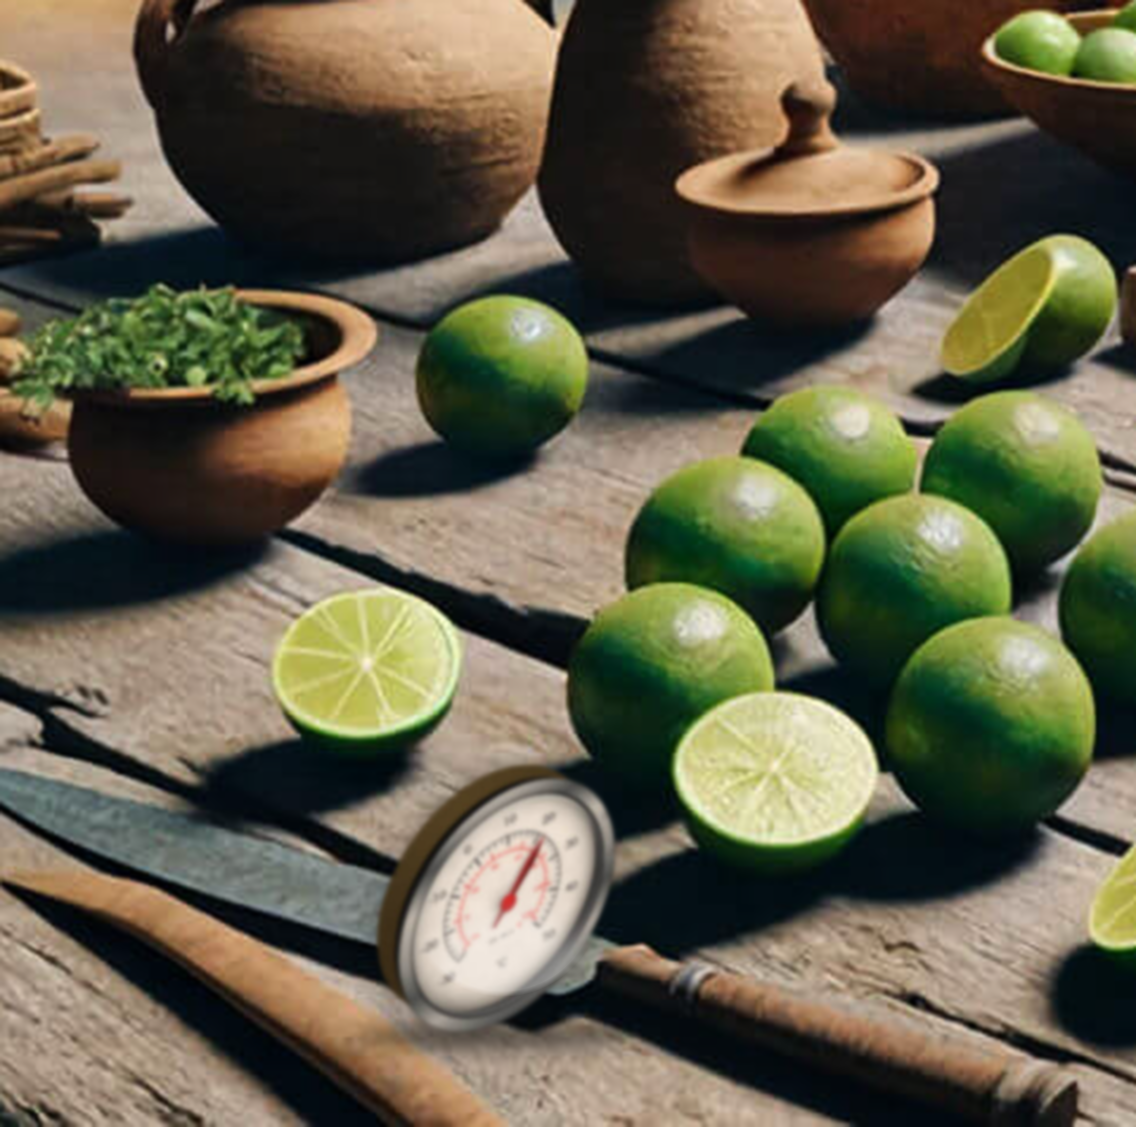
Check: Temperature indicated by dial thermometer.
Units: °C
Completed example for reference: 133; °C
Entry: 20; °C
